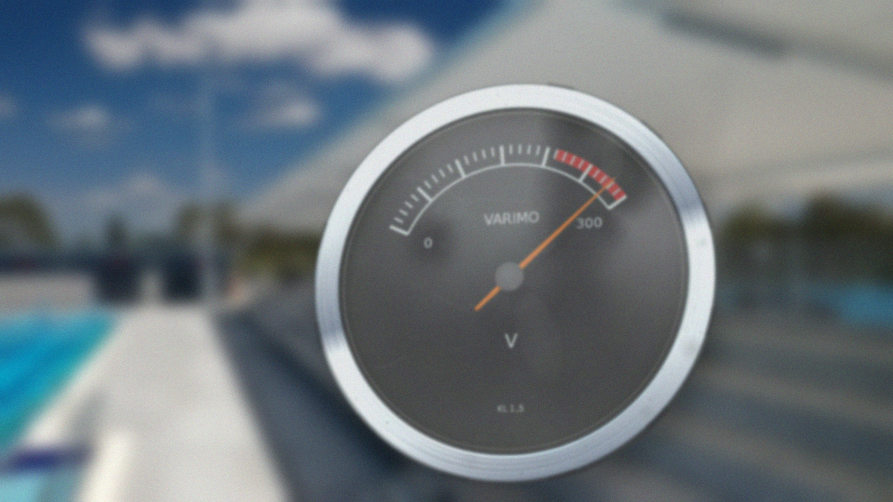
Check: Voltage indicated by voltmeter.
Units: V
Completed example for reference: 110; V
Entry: 280; V
